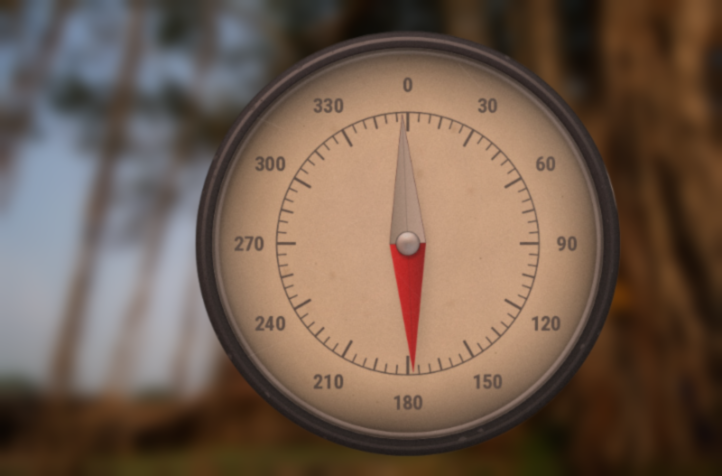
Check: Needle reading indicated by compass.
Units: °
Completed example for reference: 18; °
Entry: 177.5; °
